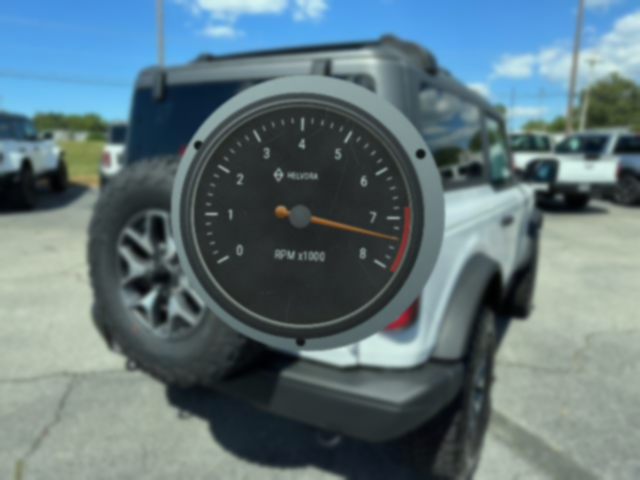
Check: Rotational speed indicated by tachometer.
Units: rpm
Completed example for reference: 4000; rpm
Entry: 7400; rpm
